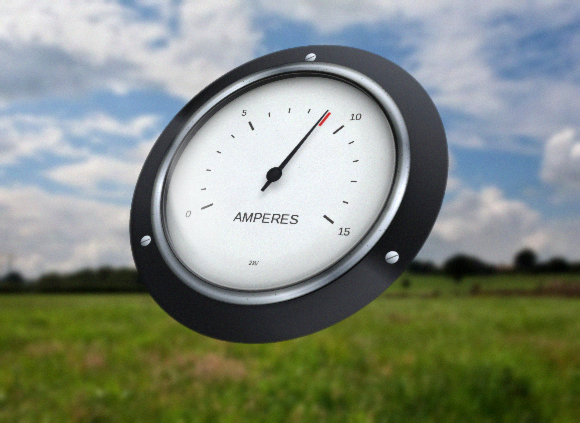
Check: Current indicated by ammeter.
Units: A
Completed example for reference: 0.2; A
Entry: 9; A
